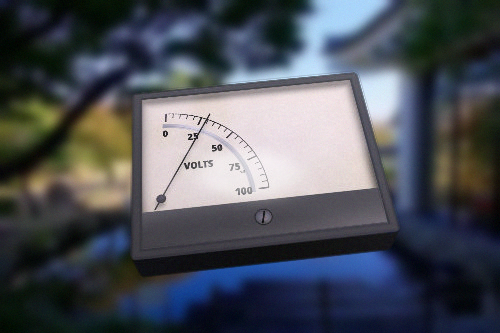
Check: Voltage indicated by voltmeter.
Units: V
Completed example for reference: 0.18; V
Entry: 30; V
